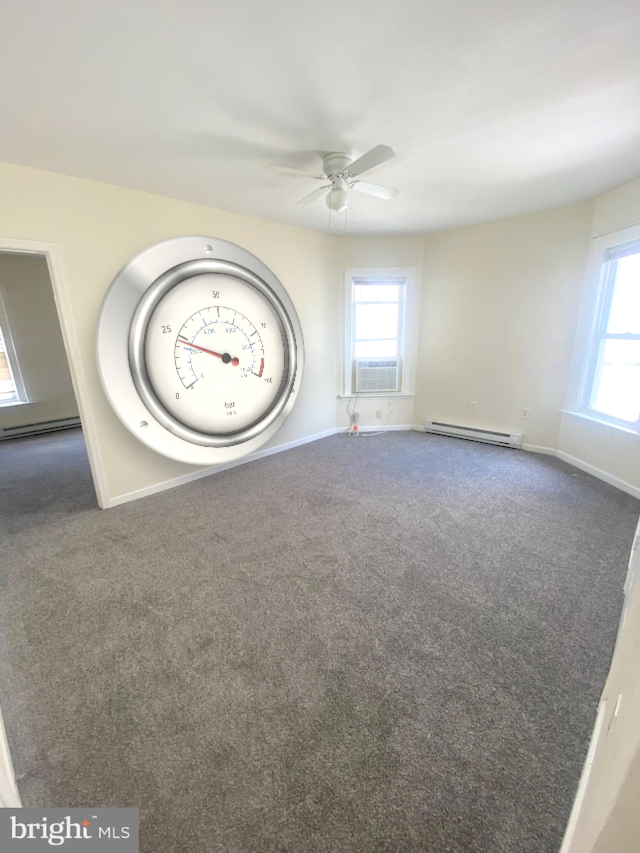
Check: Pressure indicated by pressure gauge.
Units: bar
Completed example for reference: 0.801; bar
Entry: 22.5; bar
